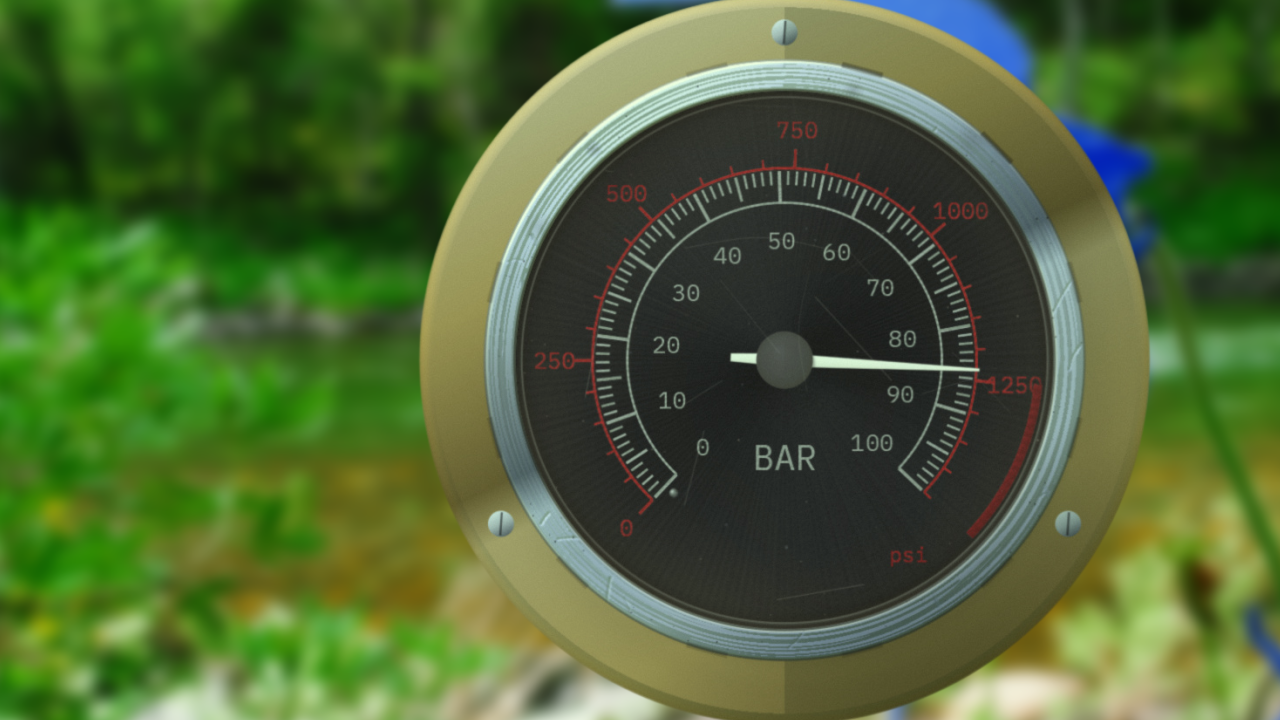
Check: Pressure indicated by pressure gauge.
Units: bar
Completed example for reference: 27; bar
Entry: 85; bar
